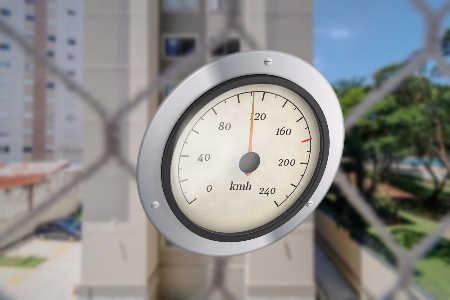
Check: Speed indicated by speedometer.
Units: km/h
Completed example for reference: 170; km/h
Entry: 110; km/h
